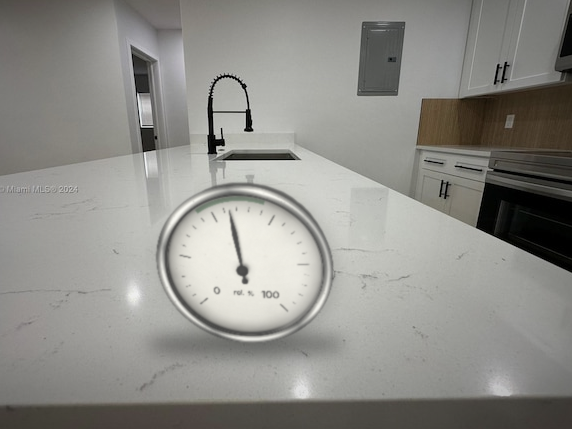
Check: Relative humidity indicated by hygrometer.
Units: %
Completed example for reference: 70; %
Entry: 46; %
